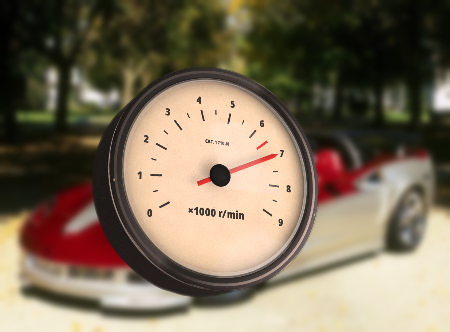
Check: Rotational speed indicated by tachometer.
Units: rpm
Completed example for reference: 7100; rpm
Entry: 7000; rpm
